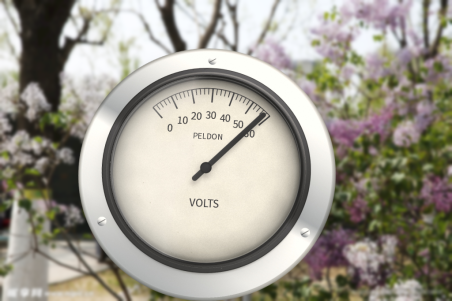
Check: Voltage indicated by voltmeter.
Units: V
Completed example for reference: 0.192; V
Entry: 58; V
